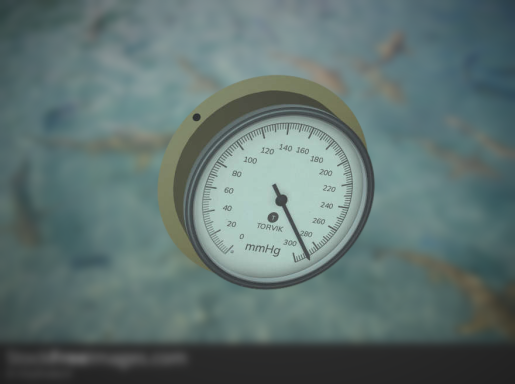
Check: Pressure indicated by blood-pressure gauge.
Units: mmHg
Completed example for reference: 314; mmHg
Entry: 290; mmHg
